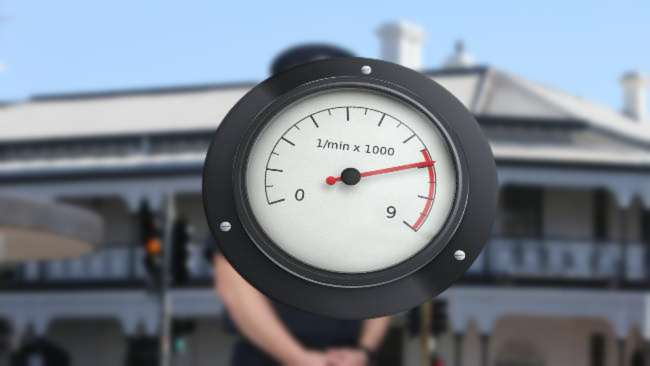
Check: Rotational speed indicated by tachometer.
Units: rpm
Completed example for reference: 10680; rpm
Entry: 7000; rpm
